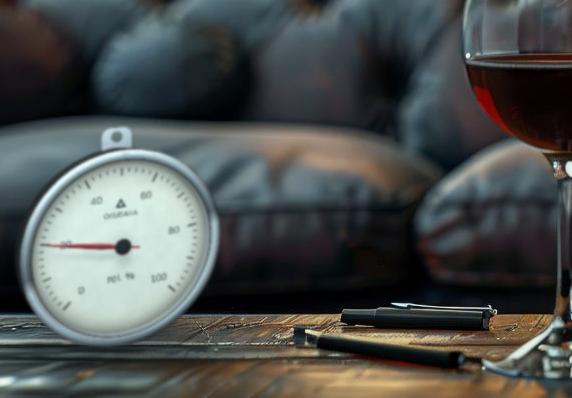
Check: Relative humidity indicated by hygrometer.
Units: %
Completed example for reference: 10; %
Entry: 20; %
